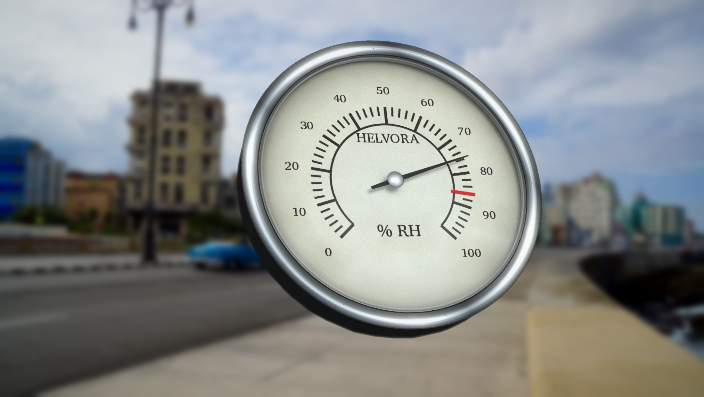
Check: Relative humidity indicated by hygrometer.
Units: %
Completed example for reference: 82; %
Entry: 76; %
